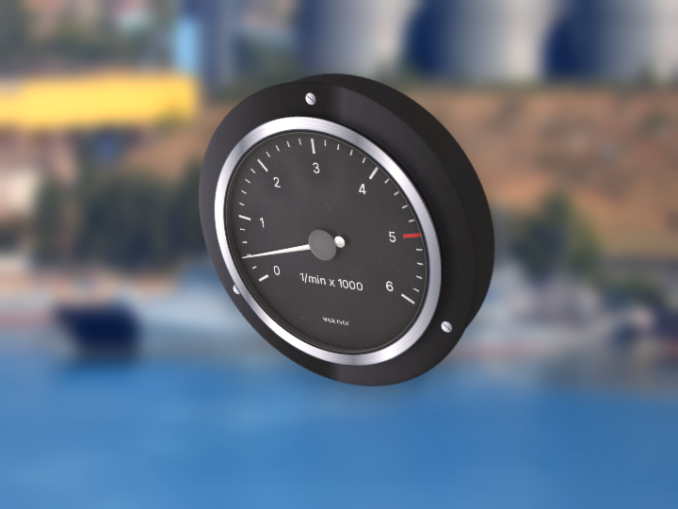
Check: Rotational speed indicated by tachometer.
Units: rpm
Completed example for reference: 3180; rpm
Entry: 400; rpm
